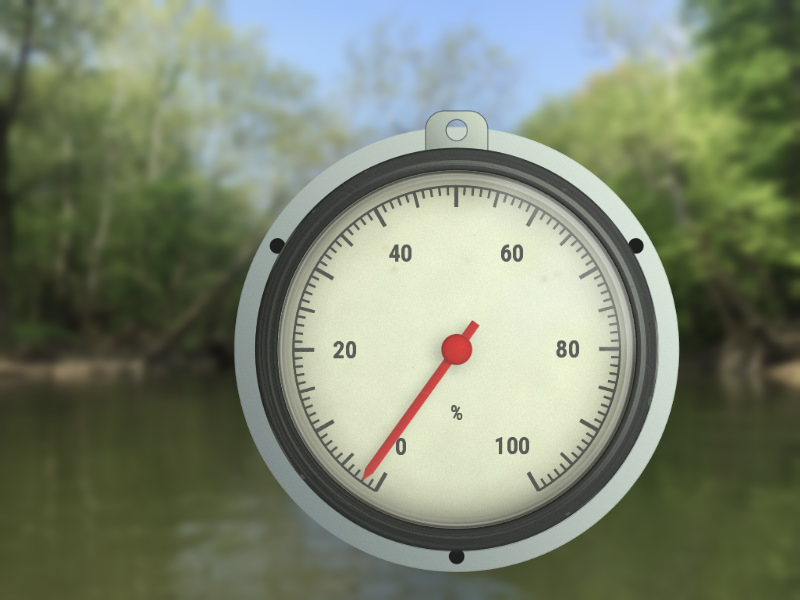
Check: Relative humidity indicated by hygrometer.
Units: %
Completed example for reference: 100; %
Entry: 2; %
